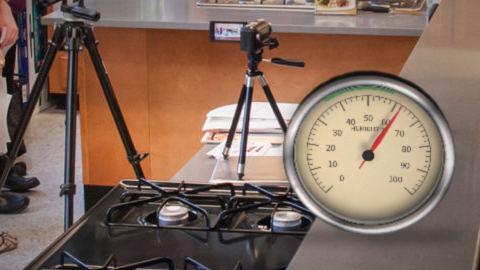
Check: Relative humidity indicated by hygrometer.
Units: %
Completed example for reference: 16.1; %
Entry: 62; %
